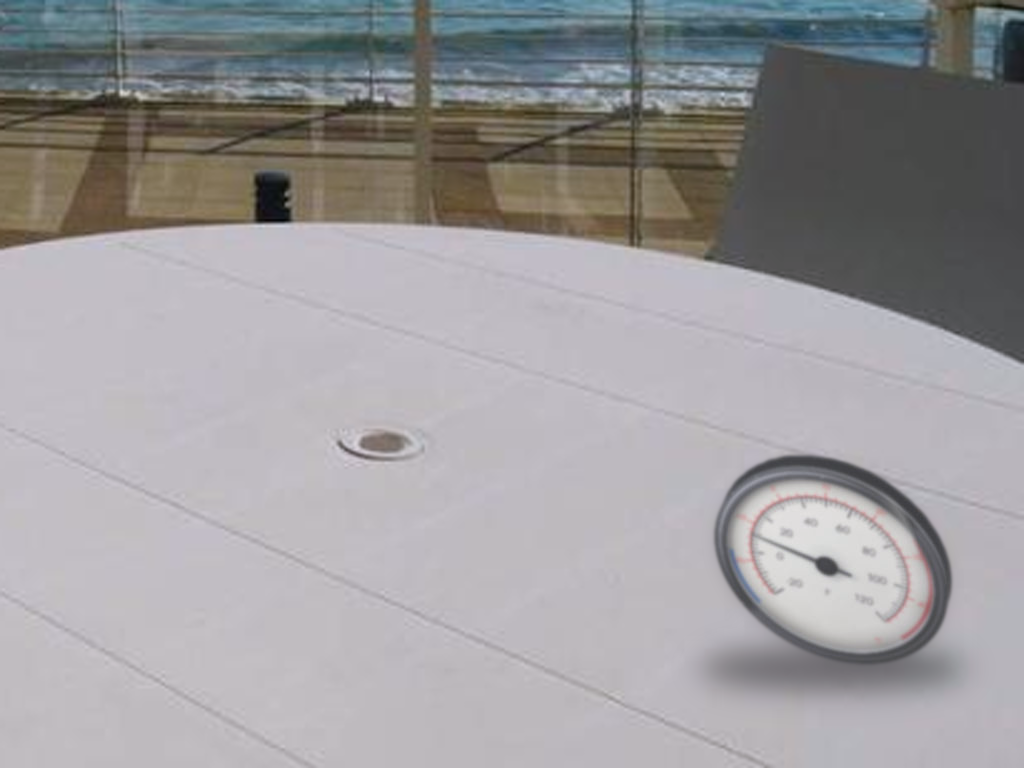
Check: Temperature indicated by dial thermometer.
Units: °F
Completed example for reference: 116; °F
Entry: 10; °F
